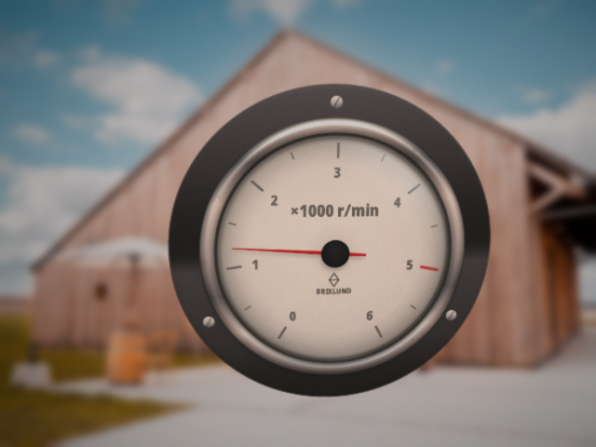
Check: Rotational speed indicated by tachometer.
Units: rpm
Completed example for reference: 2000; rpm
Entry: 1250; rpm
